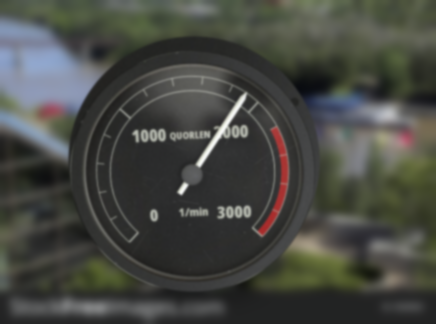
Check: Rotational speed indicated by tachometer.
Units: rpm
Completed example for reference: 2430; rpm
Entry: 1900; rpm
